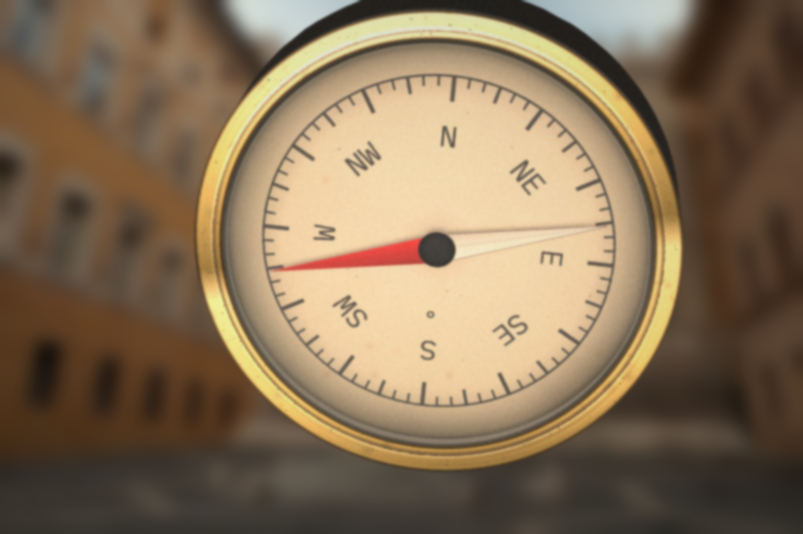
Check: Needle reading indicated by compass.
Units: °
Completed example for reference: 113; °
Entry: 255; °
